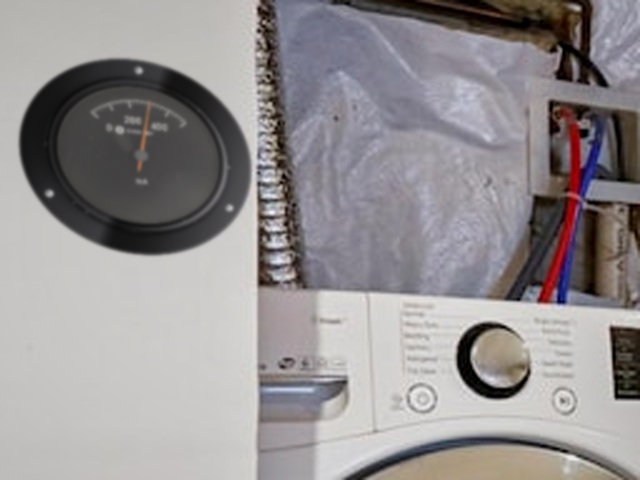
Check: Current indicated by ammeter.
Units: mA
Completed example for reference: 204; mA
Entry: 300; mA
